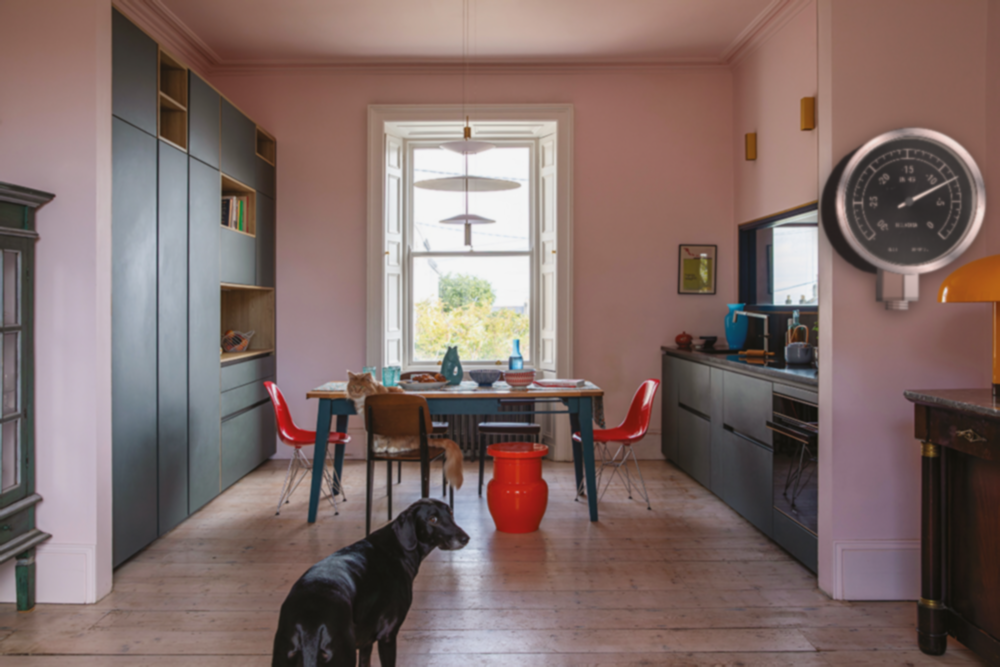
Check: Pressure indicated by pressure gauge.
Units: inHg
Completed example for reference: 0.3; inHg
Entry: -8; inHg
